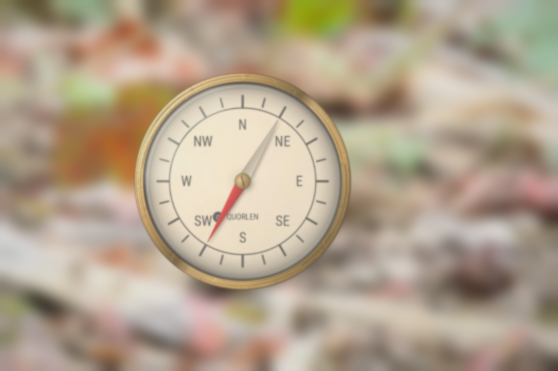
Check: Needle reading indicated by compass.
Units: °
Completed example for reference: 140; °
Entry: 210; °
